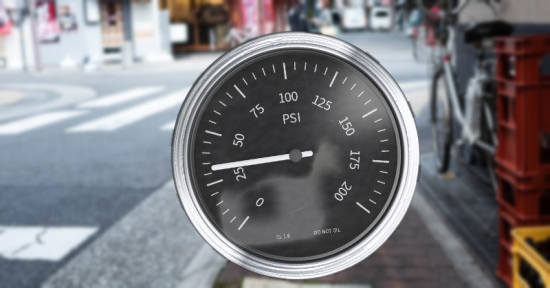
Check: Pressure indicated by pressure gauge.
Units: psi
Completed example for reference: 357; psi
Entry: 32.5; psi
